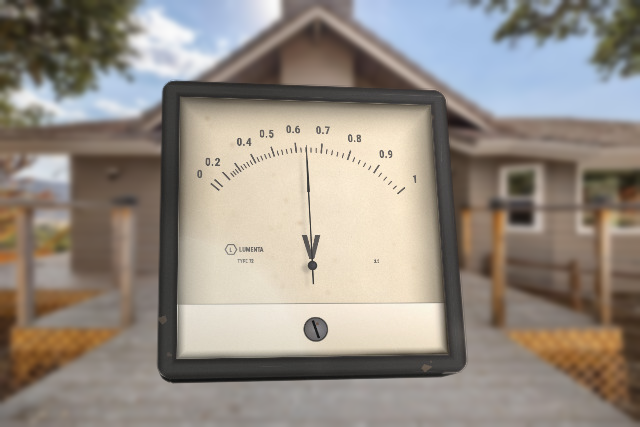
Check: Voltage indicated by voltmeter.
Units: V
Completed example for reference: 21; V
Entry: 0.64; V
